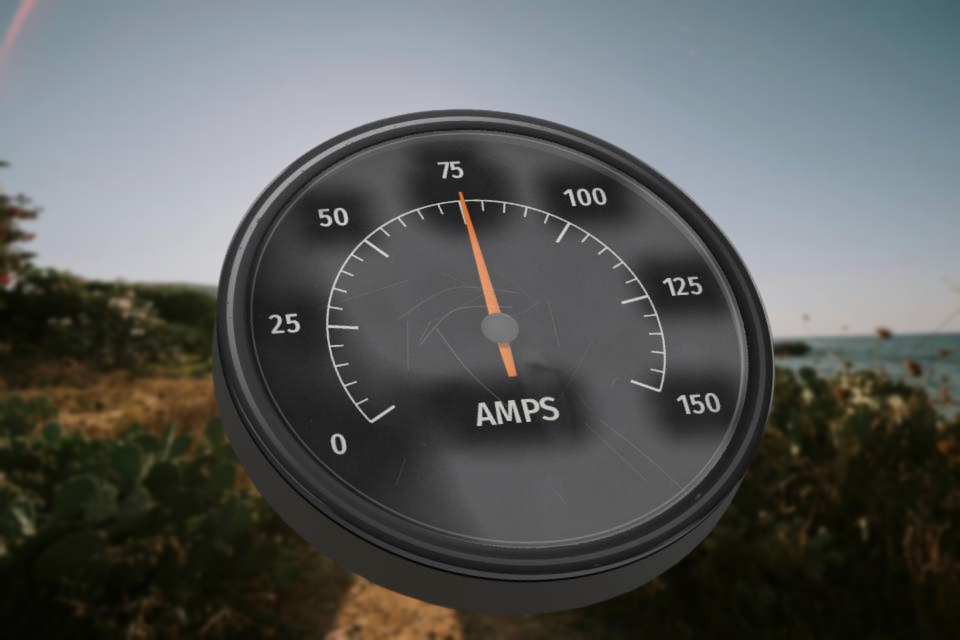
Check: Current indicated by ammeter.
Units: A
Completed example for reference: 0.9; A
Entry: 75; A
